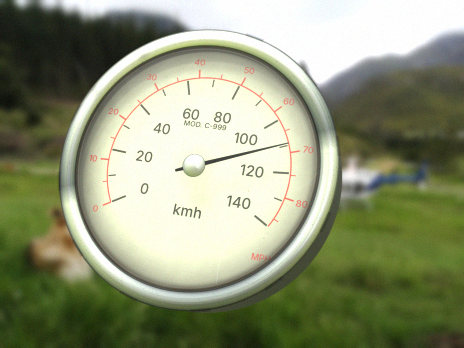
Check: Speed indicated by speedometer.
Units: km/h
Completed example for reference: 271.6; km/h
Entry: 110; km/h
